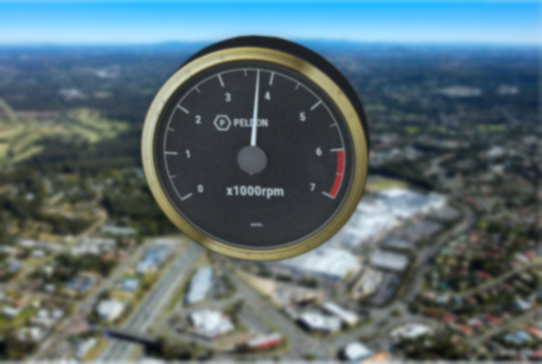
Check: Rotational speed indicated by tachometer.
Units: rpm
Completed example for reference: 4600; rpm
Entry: 3750; rpm
